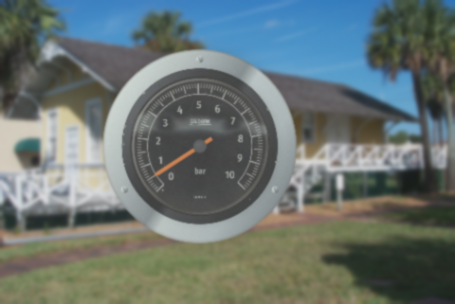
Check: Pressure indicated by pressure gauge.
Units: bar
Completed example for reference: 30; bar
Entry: 0.5; bar
